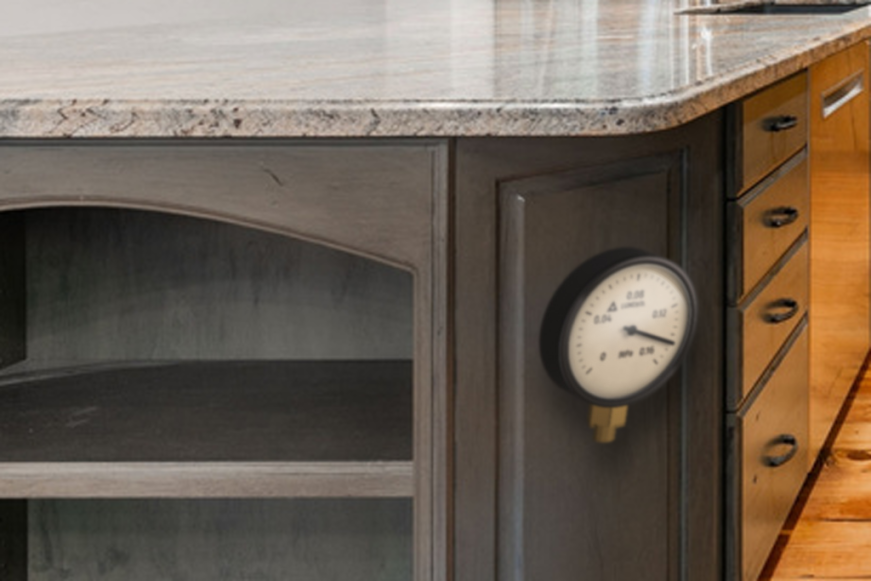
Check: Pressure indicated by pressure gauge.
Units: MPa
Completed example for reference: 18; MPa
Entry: 0.145; MPa
